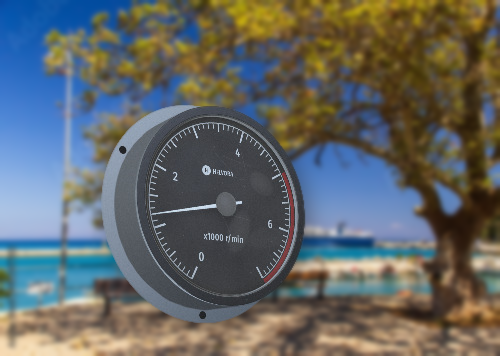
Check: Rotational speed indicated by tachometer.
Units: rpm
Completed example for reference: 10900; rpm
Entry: 1200; rpm
